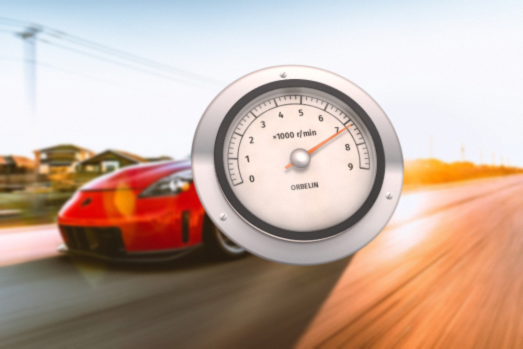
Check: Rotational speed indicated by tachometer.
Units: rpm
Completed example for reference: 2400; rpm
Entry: 7200; rpm
